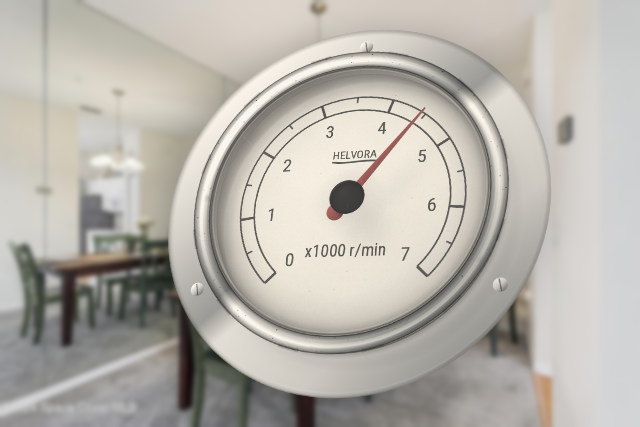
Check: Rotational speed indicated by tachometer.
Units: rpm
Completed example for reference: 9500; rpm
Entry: 4500; rpm
